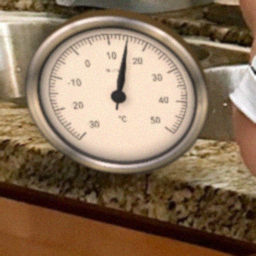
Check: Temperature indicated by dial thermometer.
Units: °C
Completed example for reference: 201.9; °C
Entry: 15; °C
